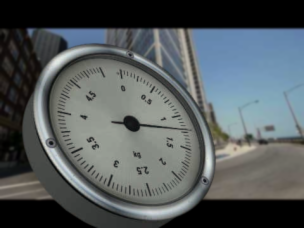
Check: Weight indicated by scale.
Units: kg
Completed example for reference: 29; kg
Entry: 1.25; kg
